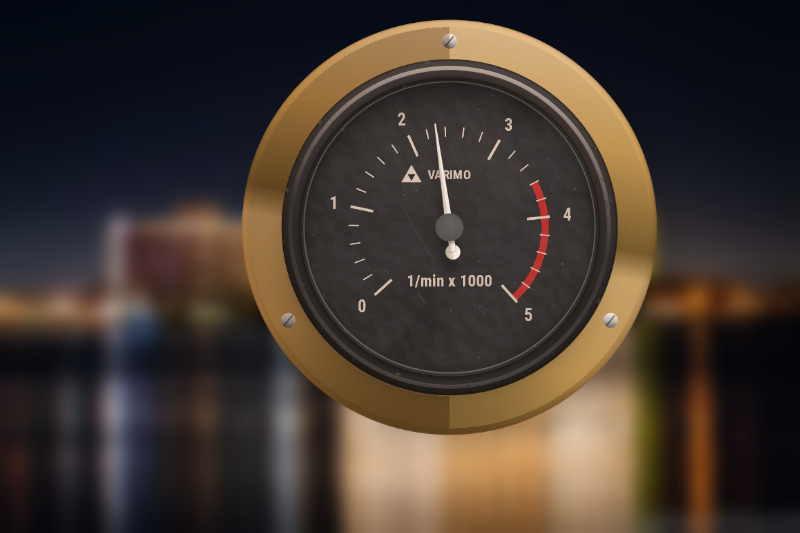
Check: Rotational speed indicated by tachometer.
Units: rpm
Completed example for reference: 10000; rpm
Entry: 2300; rpm
